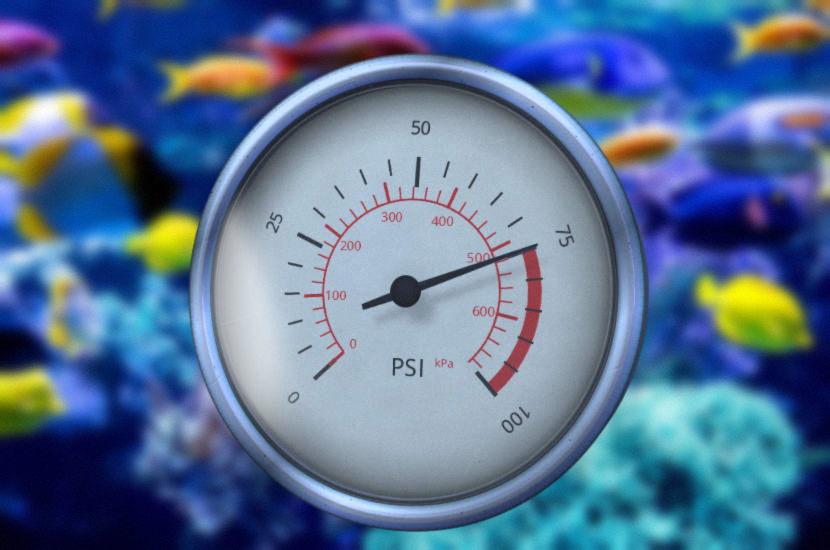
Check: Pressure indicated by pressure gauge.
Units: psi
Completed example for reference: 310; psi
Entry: 75; psi
